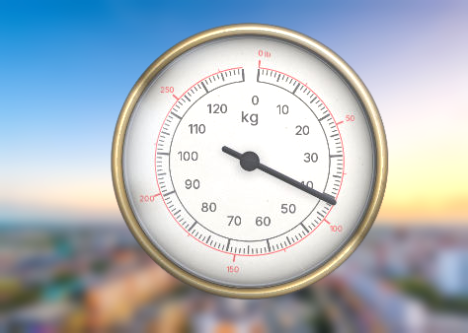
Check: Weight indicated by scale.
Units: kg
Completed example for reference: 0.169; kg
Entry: 41; kg
